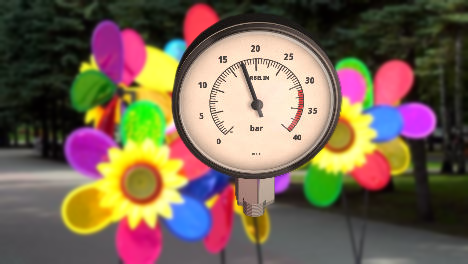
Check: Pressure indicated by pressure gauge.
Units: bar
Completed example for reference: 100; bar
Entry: 17.5; bar
